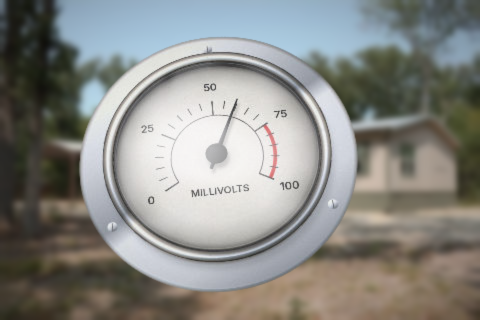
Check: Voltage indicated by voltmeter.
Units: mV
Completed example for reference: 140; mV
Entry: 60; mV
